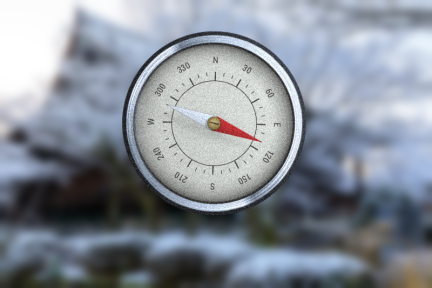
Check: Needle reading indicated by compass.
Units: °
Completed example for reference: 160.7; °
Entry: 110; °
